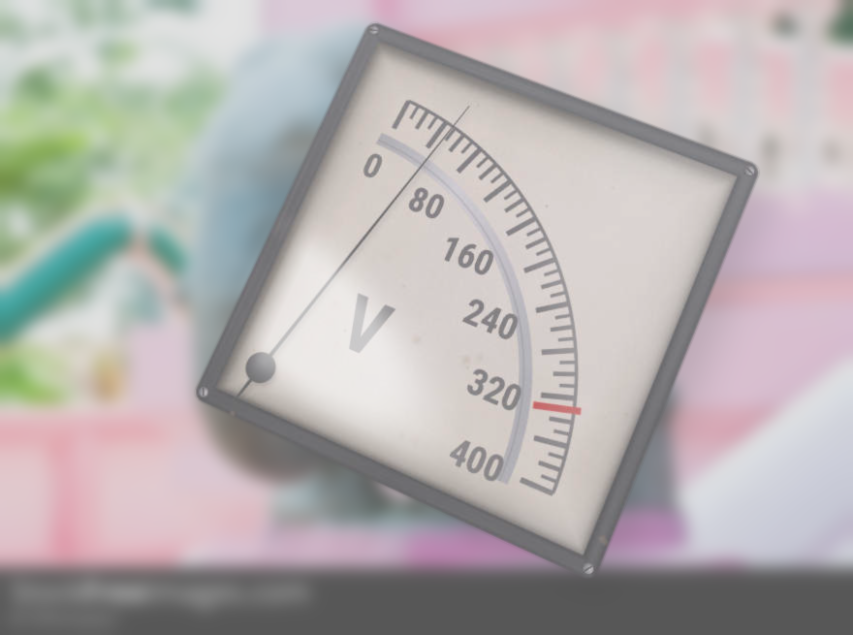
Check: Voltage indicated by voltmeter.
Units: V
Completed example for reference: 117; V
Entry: 50; V
